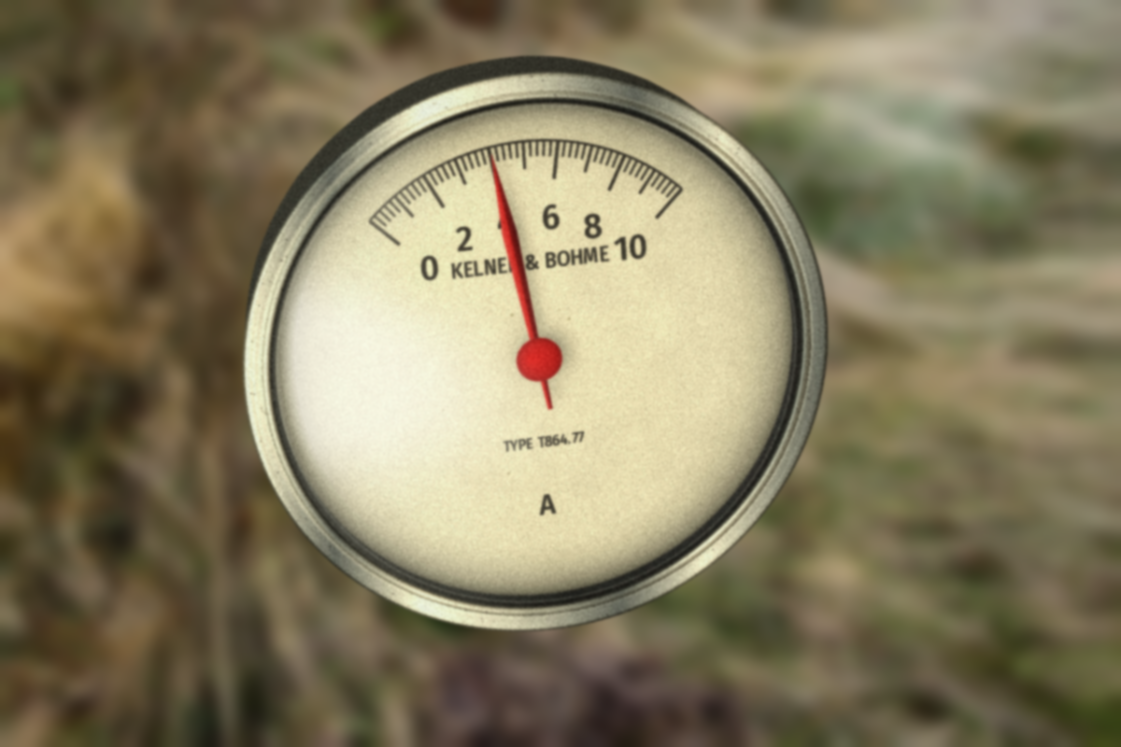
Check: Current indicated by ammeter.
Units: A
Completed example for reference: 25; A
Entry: 4; A
